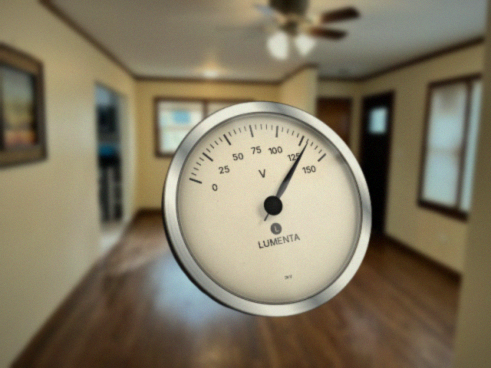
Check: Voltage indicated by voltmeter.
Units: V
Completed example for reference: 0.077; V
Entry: 130; V
